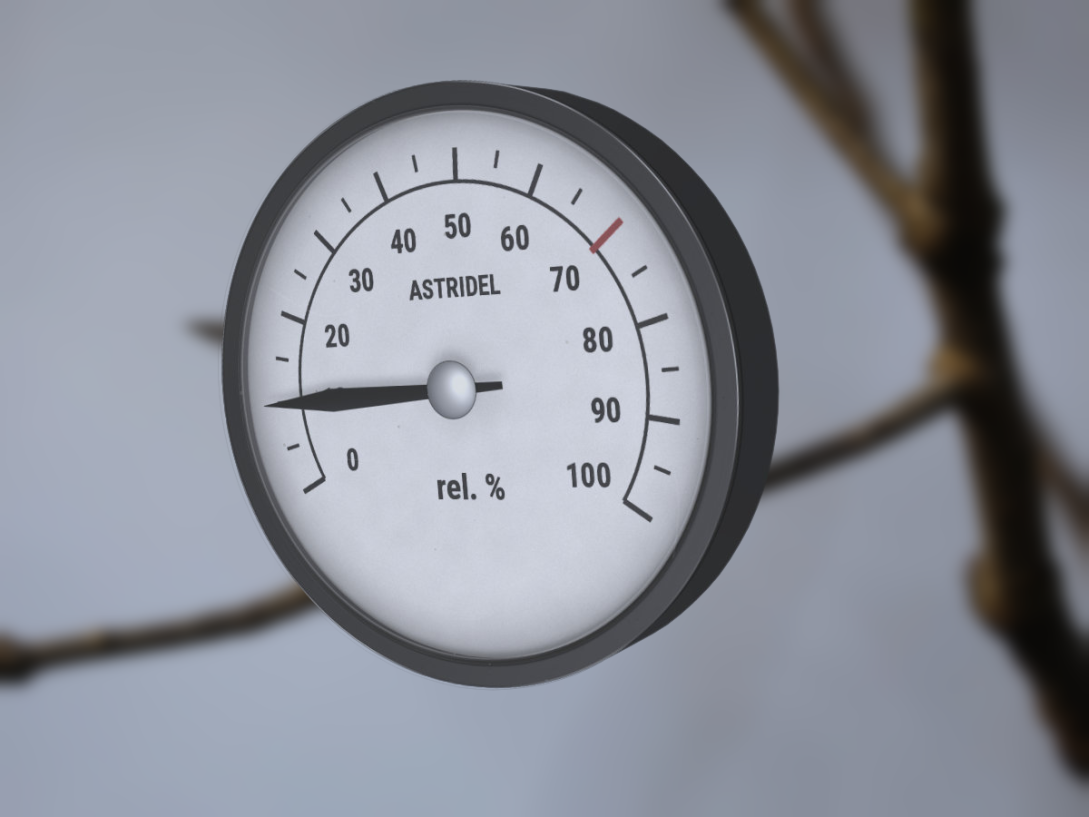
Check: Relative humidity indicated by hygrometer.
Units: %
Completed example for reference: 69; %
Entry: 10; %
